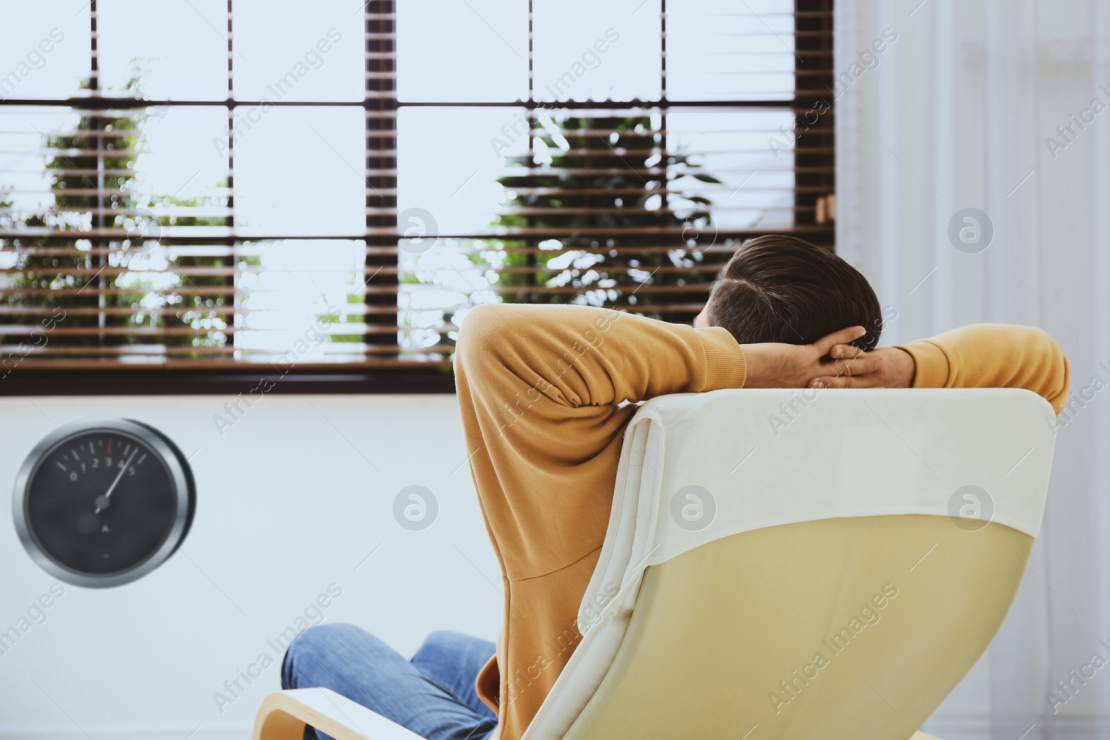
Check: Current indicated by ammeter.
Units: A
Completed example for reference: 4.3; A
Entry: 4.5; A
